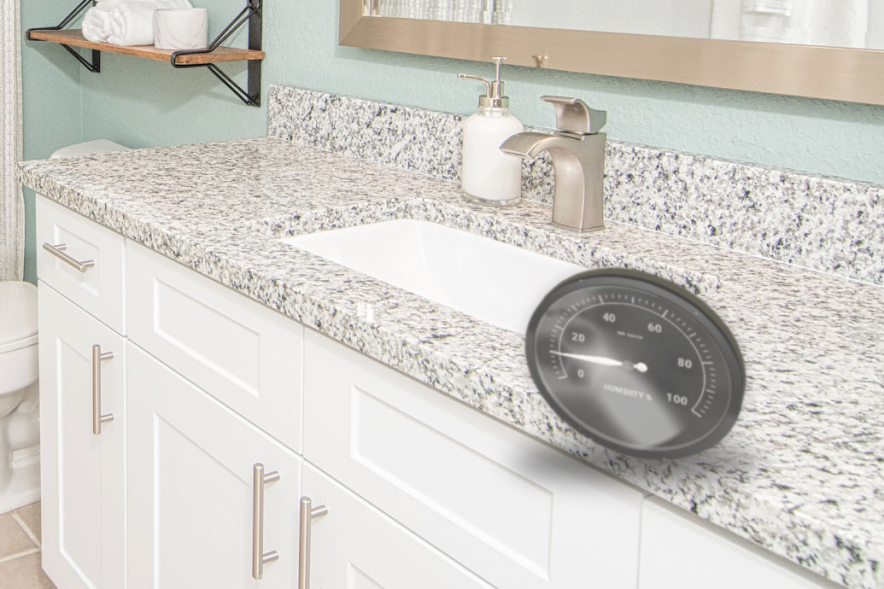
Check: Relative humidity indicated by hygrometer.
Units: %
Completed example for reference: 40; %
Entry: 10; %
